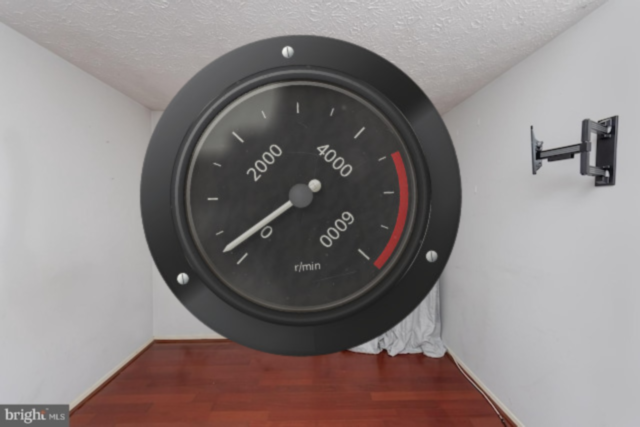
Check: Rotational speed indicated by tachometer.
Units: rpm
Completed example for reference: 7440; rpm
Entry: 250; rpm
